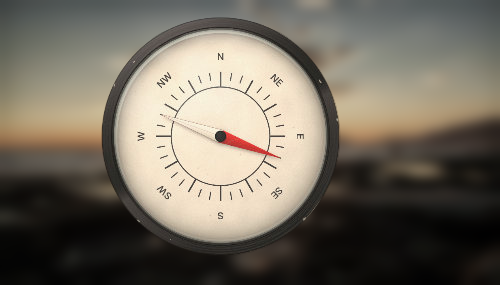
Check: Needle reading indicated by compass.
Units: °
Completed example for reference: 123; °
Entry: 110; °
